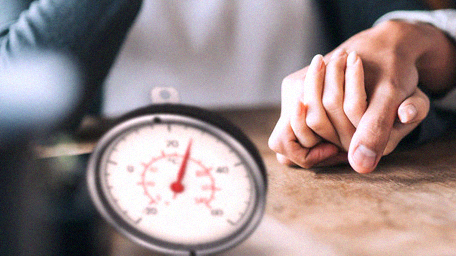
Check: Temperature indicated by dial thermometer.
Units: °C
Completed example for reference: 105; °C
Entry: 26; °C
